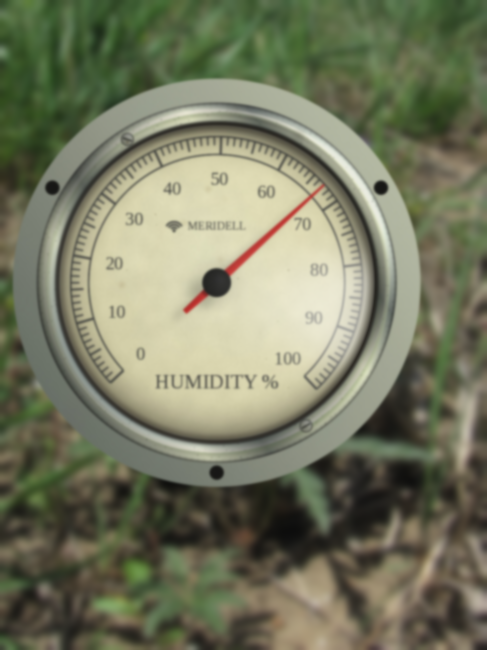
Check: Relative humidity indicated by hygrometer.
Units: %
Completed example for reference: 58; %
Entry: 67; %
